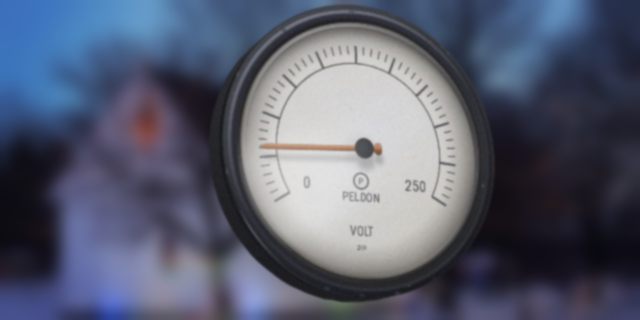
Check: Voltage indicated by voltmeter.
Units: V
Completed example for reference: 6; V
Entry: 30; V
